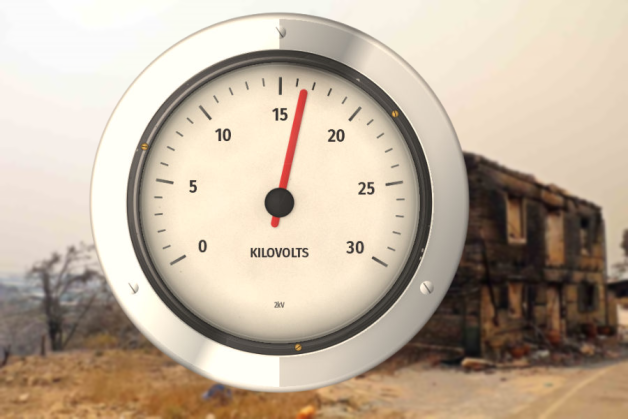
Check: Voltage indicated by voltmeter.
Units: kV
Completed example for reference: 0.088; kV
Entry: 16.5; kV
